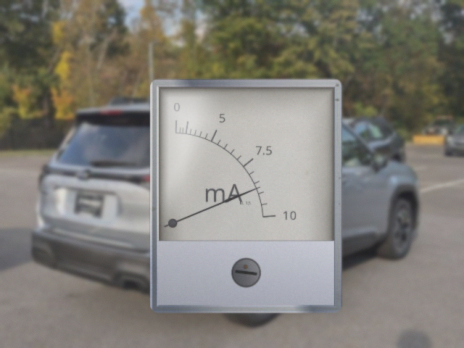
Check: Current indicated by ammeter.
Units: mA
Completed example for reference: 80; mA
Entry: 8.75; mA
